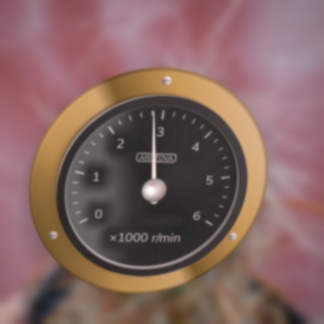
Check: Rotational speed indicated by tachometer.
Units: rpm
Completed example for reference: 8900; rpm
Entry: 2800; rpm
